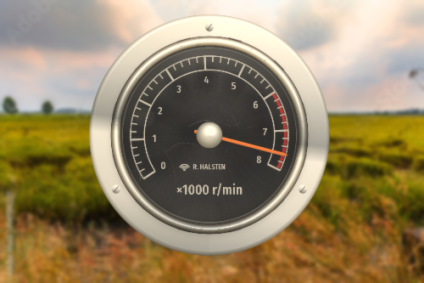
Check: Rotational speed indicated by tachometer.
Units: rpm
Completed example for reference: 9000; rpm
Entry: 7600; rpm
